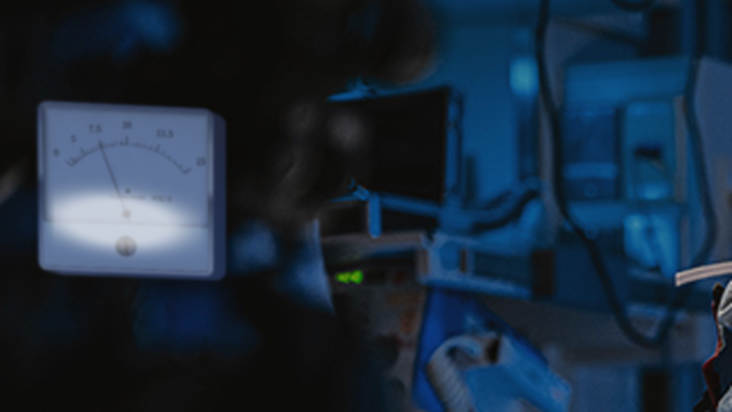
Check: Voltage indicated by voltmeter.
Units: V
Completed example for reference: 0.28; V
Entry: 7.5; V
